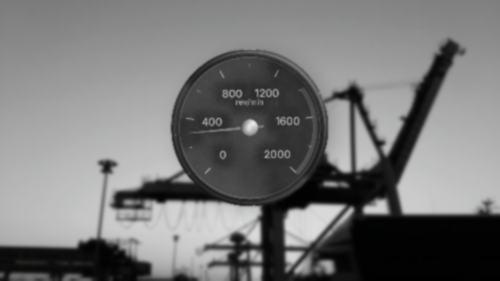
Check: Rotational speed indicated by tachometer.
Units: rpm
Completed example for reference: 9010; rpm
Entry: 300; rpm
